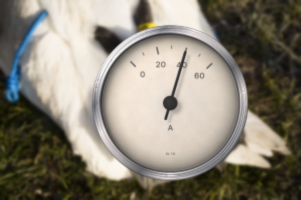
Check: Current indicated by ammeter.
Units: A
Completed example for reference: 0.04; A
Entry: 40; A
